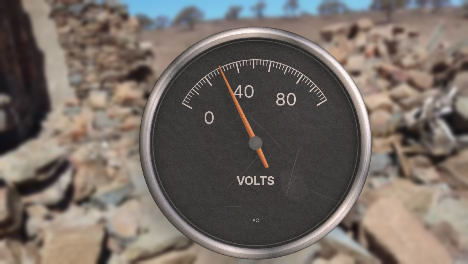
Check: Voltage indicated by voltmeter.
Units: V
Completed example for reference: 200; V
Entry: 30; V
